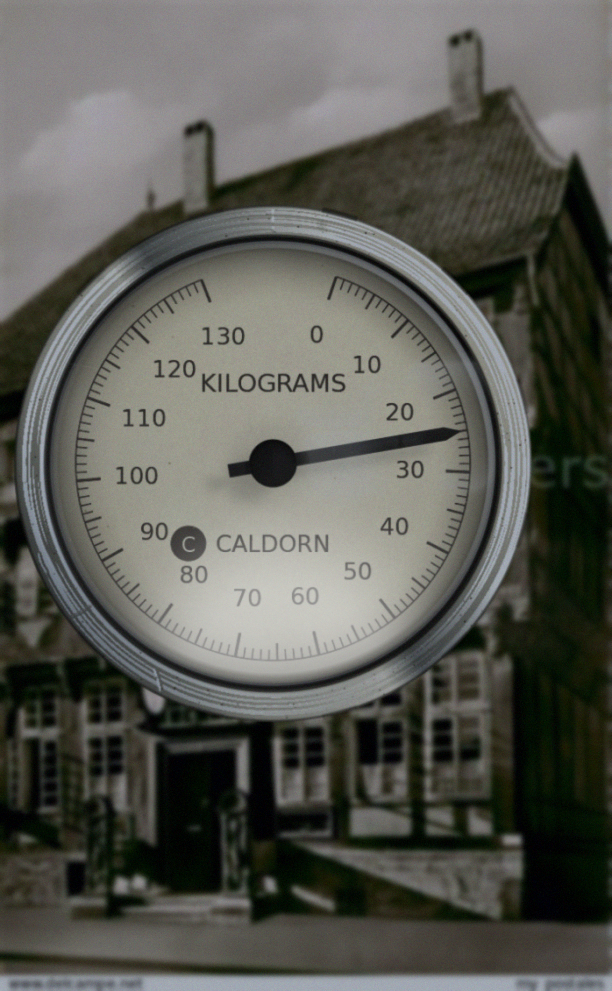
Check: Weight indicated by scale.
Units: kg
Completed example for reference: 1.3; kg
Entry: 25; kg
